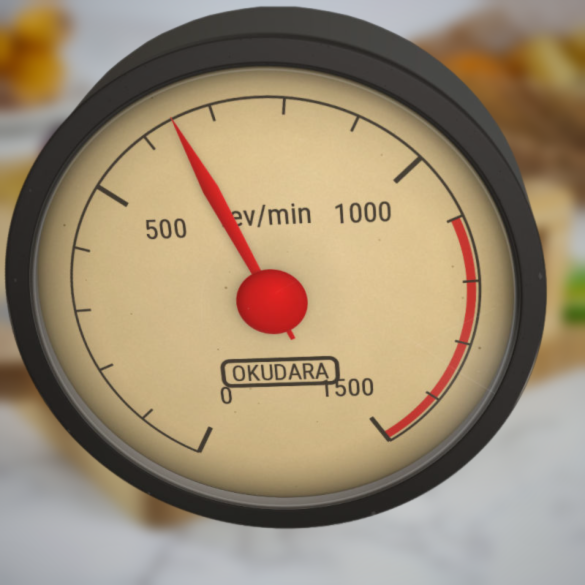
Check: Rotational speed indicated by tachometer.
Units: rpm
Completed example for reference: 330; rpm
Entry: 650; rpm
